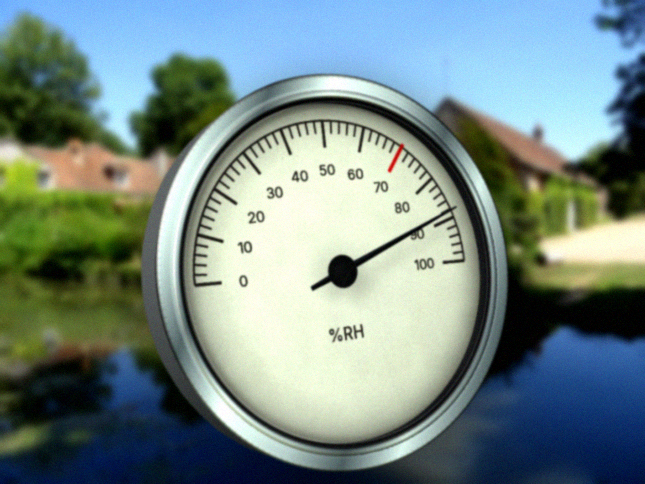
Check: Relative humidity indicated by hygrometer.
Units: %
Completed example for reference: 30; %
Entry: 88; %
